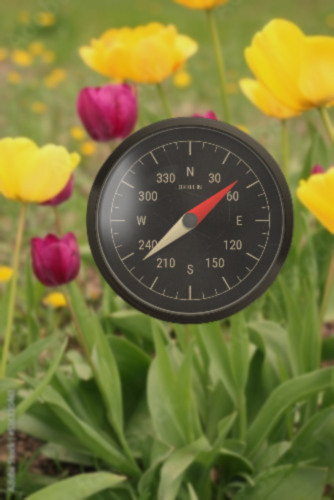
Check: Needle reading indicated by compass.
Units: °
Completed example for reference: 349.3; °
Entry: 50; °
